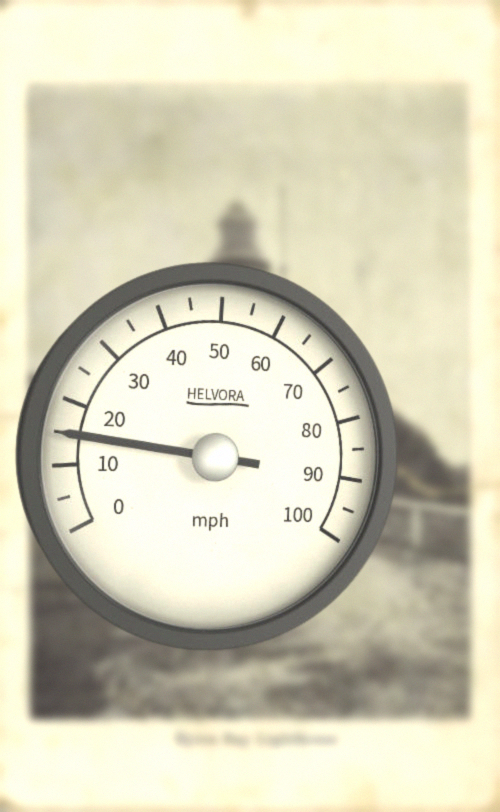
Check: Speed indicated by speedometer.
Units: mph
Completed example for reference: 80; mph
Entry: 15; mph
